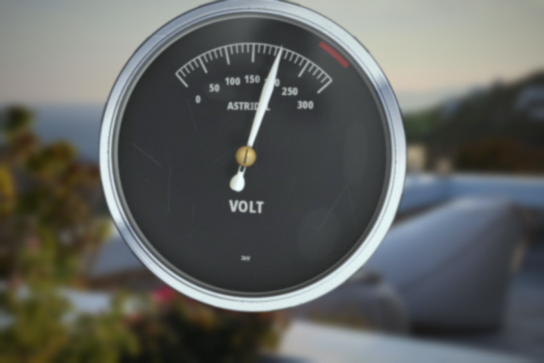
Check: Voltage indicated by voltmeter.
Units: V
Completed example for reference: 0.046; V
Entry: 200; V
